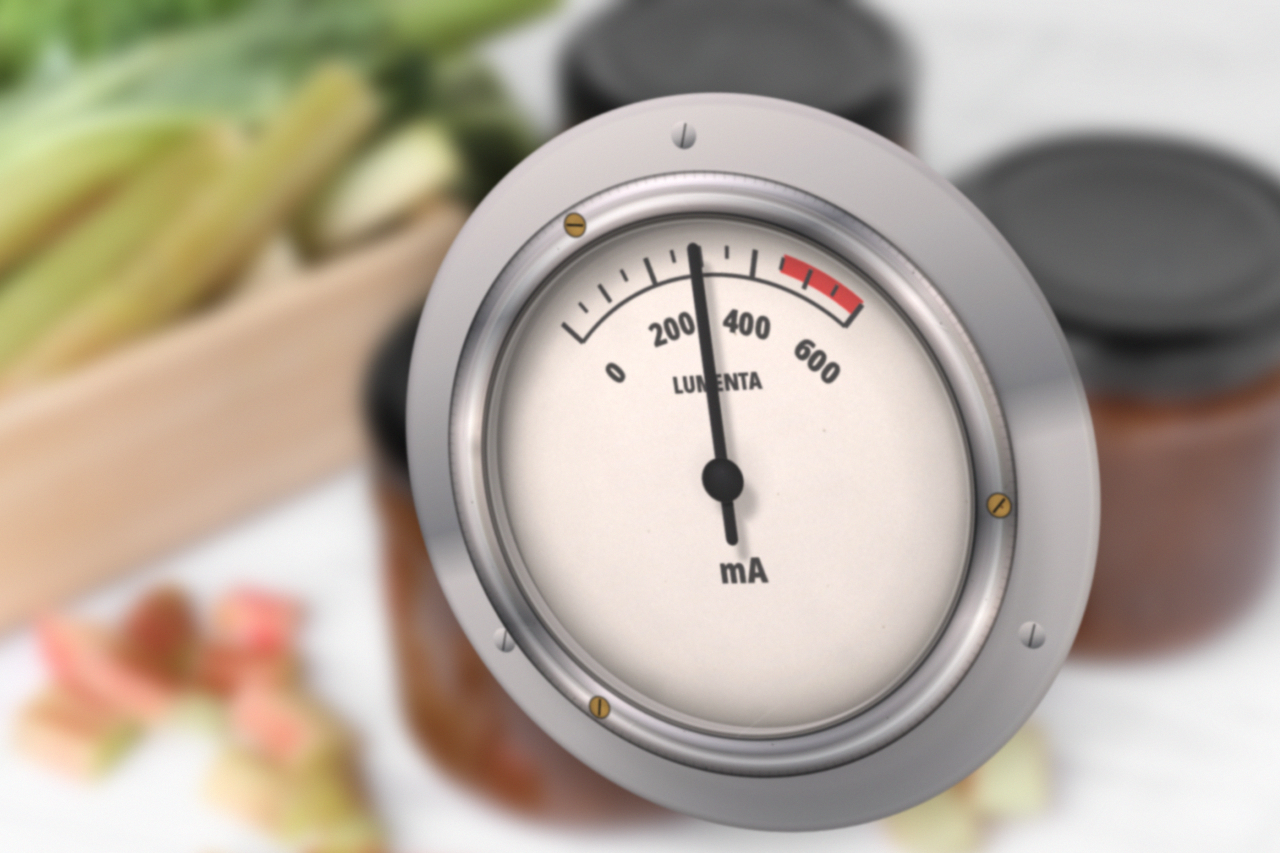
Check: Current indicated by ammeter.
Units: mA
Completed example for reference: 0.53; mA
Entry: 300; mA
